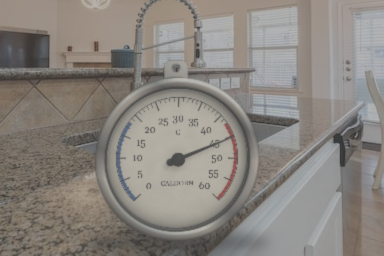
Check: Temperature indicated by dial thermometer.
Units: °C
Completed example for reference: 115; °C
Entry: 45; °C
